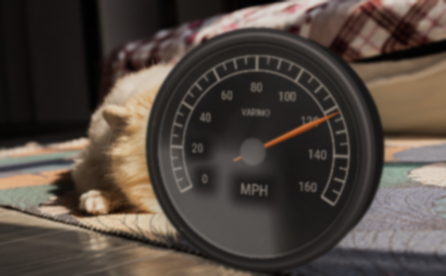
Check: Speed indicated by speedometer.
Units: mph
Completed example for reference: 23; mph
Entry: 122.5; mph
